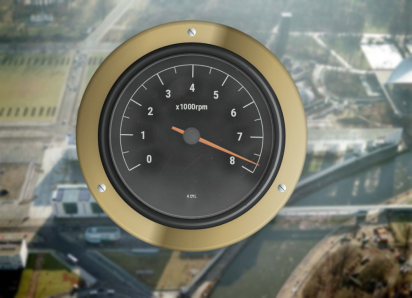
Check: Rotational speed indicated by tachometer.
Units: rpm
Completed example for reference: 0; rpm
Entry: 7750; rpm
